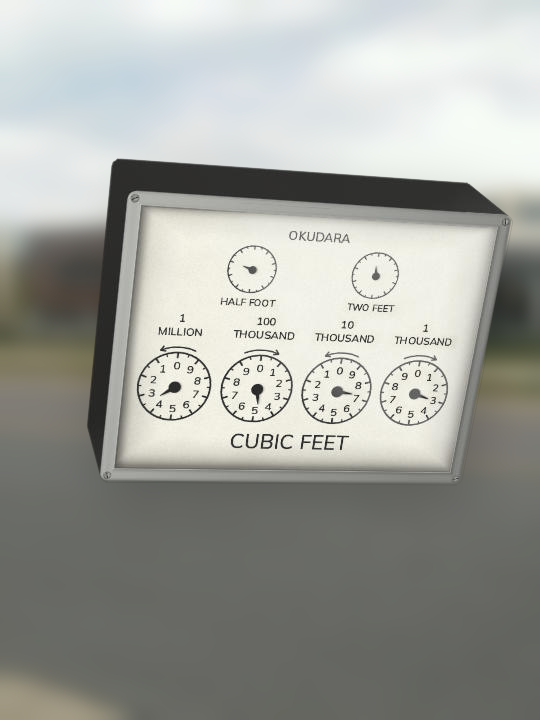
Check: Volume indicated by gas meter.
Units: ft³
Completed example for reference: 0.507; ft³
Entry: 347300; ft³
